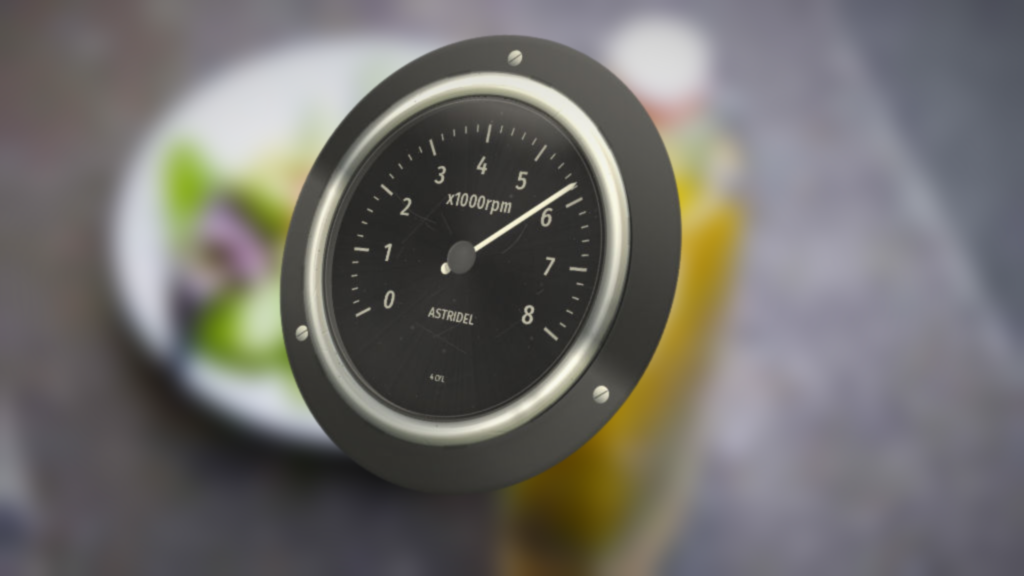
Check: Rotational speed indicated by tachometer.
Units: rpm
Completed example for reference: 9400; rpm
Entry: 5800; rpm
